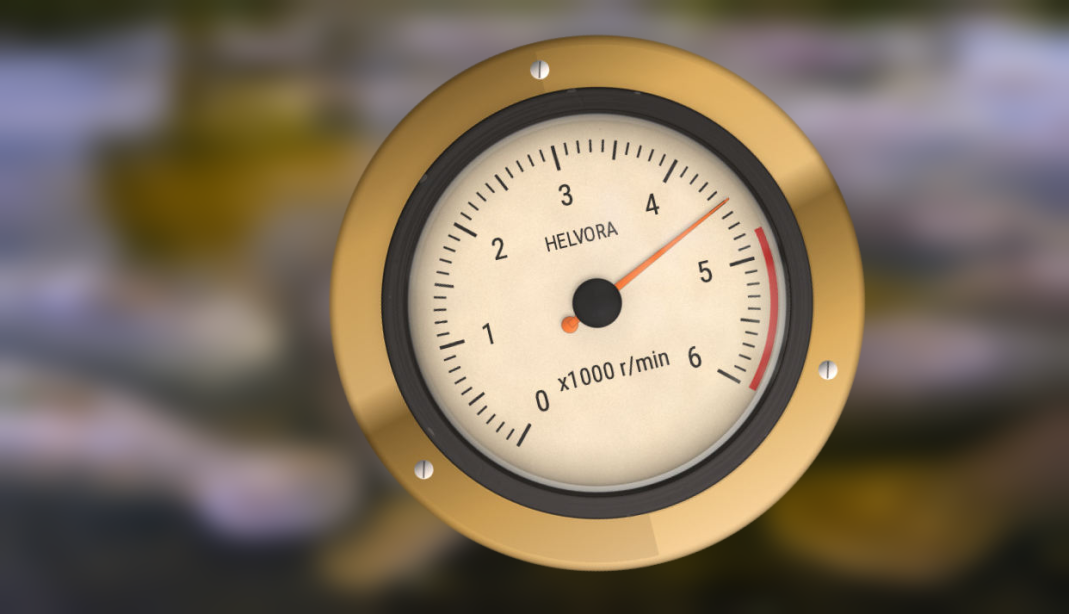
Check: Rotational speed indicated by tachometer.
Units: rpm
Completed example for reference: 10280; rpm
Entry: 4500; rpm
